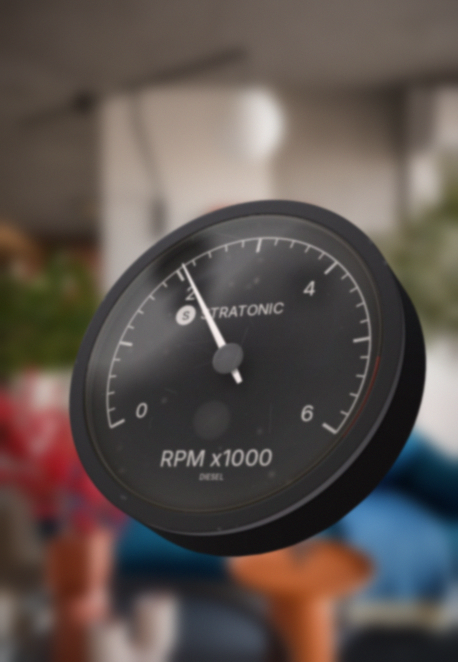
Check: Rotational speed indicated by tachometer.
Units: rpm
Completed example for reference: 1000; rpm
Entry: 2100; rpm
